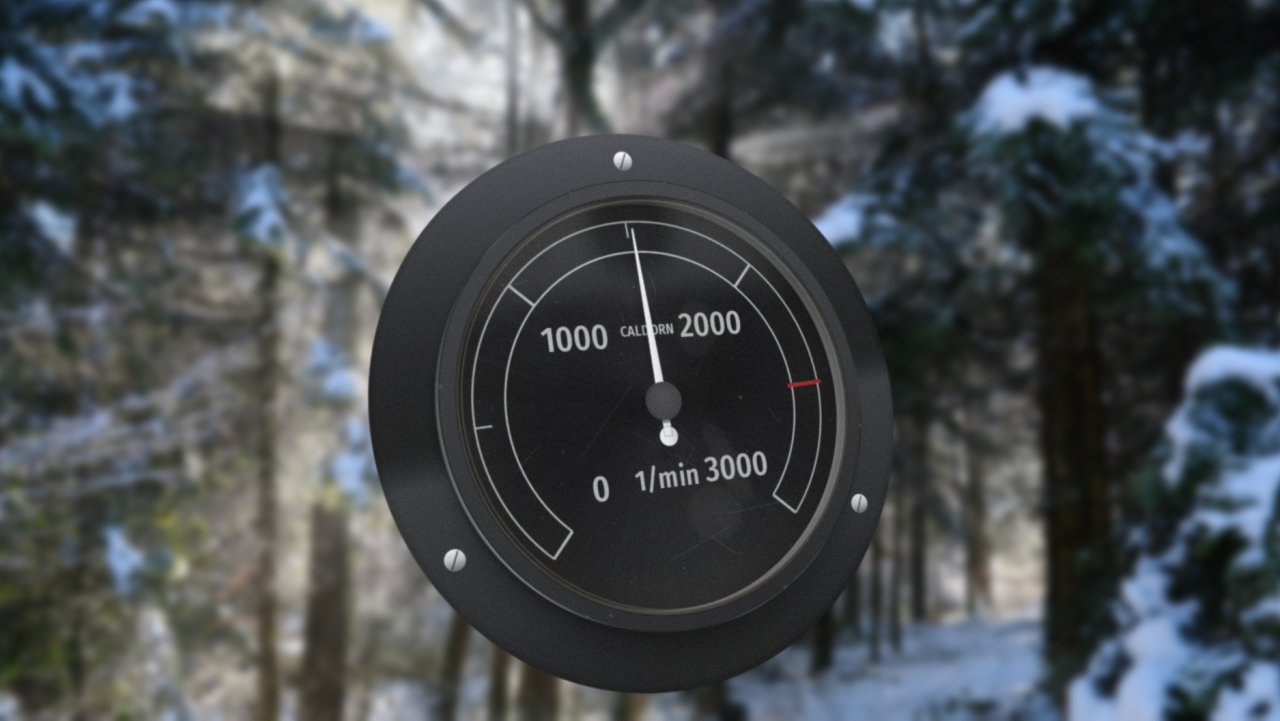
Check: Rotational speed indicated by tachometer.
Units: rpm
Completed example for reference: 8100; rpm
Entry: 1500; rpm
